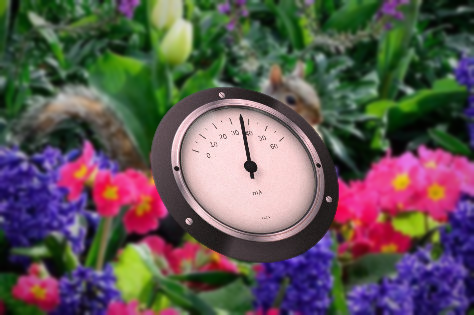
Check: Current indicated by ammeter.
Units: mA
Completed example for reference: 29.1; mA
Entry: 35; mA
